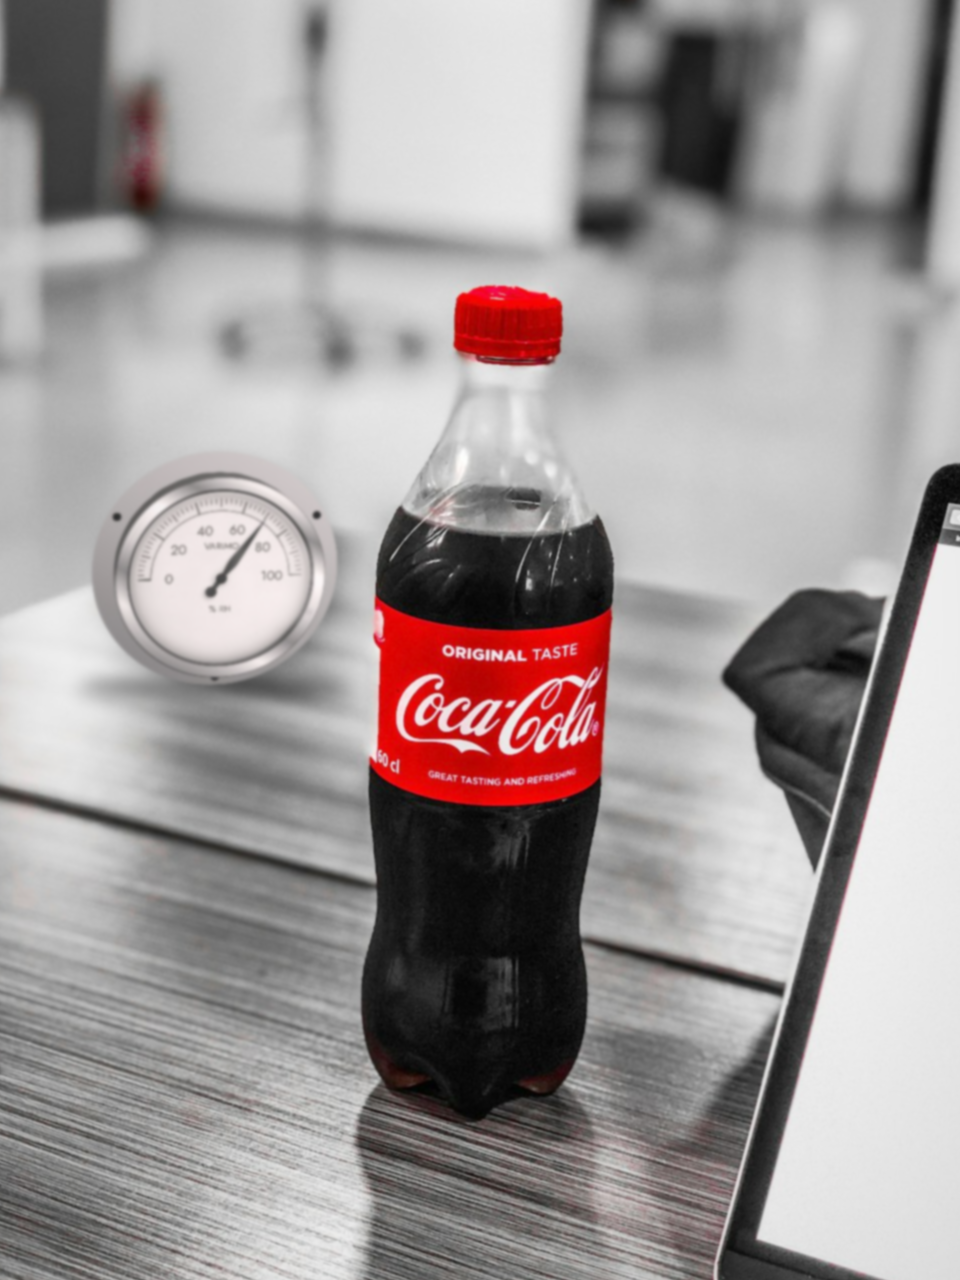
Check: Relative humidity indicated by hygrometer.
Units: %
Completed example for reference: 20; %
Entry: 70; %
